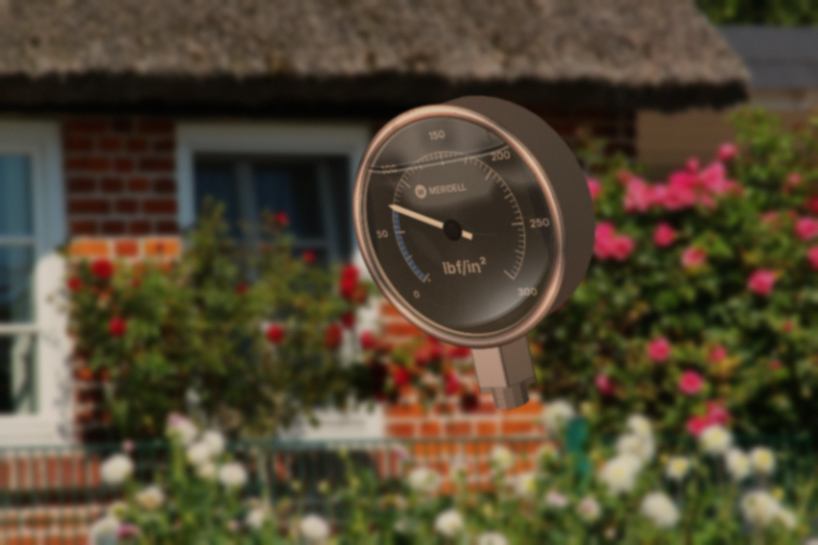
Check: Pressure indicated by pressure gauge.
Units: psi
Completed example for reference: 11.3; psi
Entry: 75; psi
